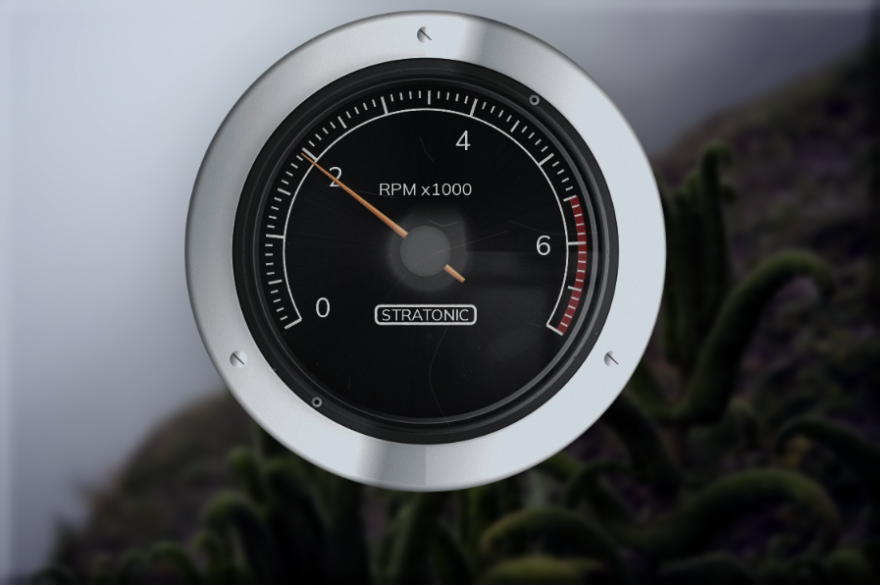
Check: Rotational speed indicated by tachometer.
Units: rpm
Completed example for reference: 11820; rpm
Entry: 1950; rpm
